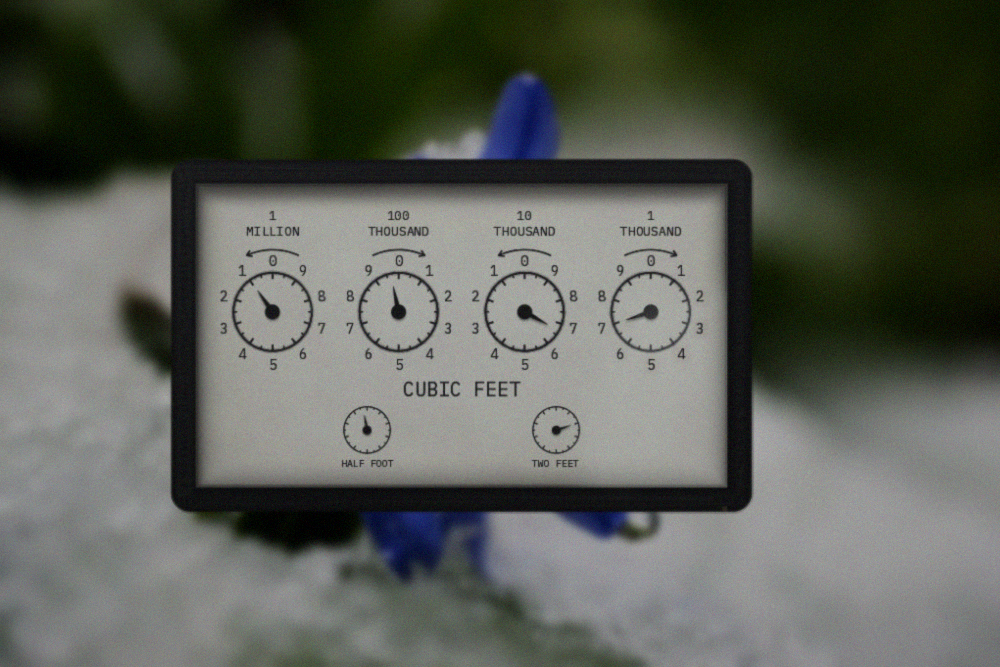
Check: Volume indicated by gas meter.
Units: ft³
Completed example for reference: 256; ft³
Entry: 96700; ft³
